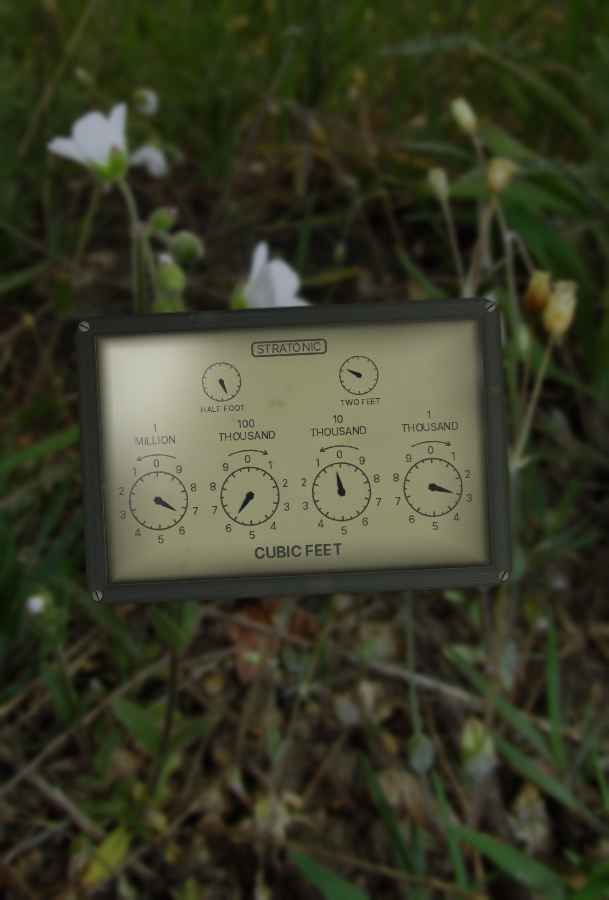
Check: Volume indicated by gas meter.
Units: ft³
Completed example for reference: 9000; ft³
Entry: 660300; ft³
